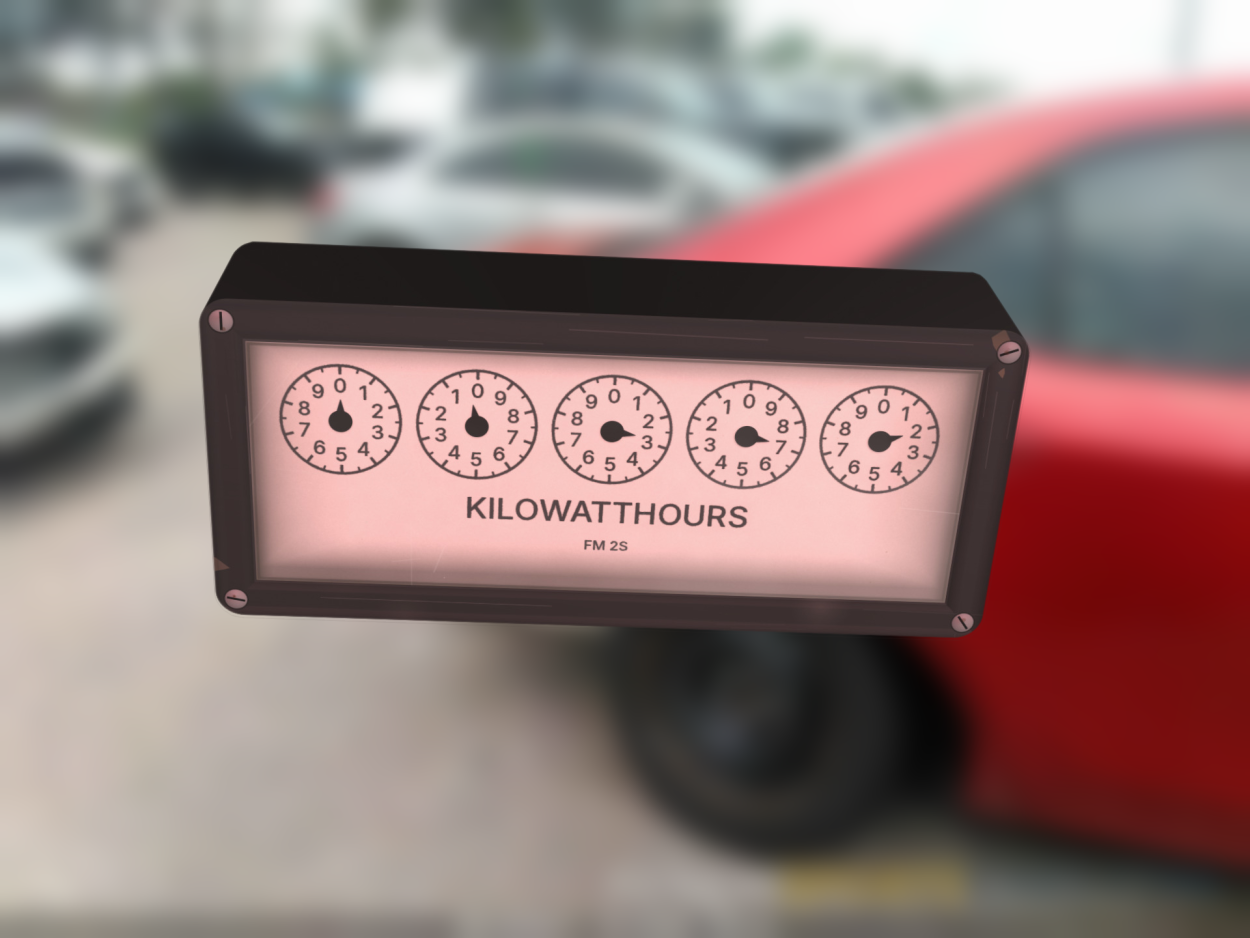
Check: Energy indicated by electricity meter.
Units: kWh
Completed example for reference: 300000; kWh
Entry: 272; kWh
